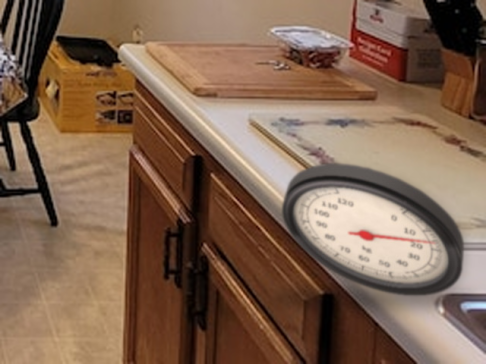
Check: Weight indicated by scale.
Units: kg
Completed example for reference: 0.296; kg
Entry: 15; kg
